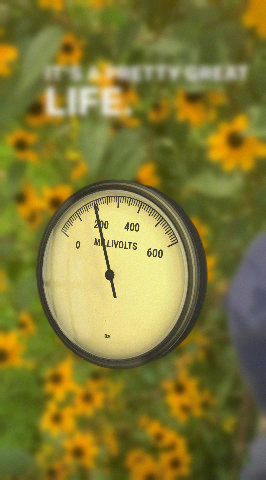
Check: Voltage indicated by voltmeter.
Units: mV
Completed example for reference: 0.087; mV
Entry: 200; mV
